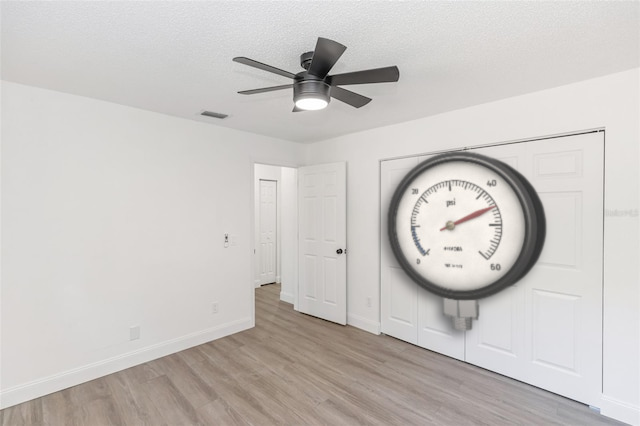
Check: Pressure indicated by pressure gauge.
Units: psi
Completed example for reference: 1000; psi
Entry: 45; psi
